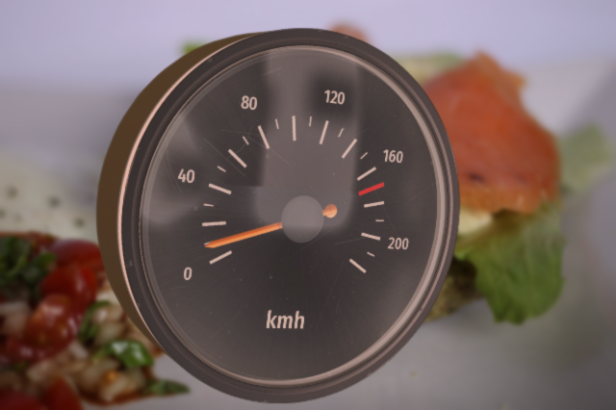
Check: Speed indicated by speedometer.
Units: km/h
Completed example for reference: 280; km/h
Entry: 10; km/h
